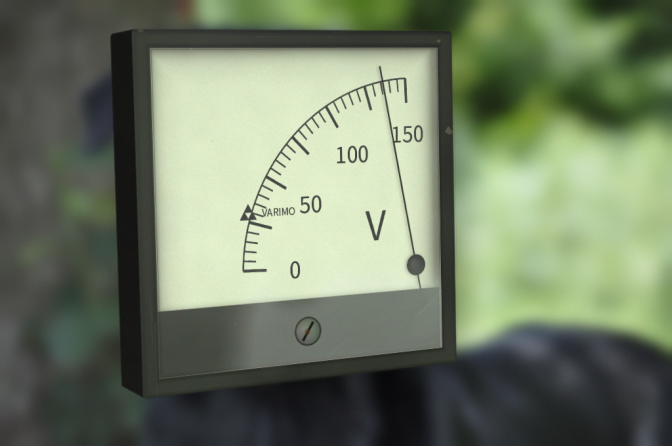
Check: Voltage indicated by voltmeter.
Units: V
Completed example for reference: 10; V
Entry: 135; V
